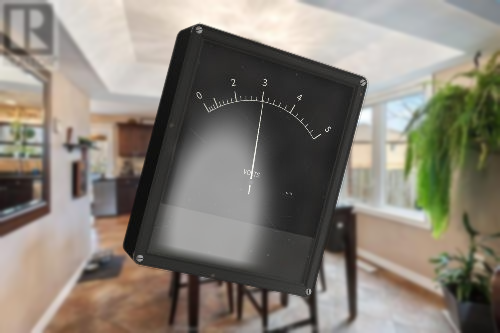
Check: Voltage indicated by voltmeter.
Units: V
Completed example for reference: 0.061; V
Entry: 3; V
